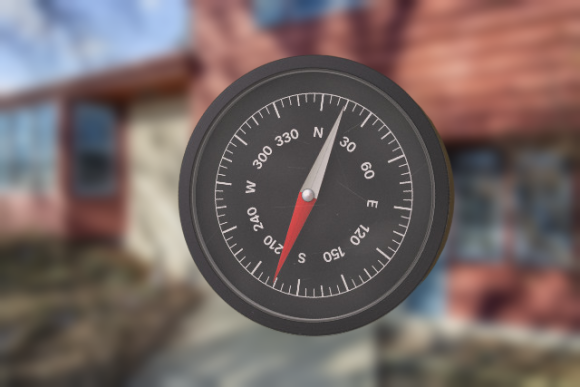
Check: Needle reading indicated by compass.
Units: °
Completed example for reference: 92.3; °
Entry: 195; °
